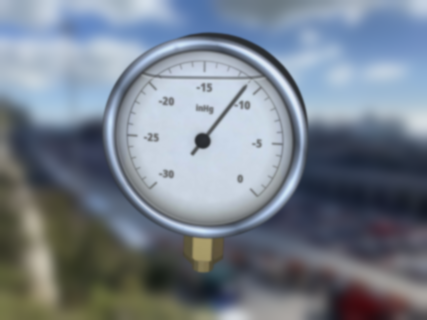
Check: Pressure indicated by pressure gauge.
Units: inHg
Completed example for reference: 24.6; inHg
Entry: -11; inHg
